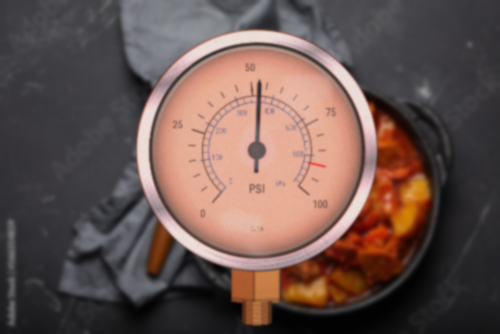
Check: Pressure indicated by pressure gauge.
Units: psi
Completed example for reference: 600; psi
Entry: 52.5; psi
